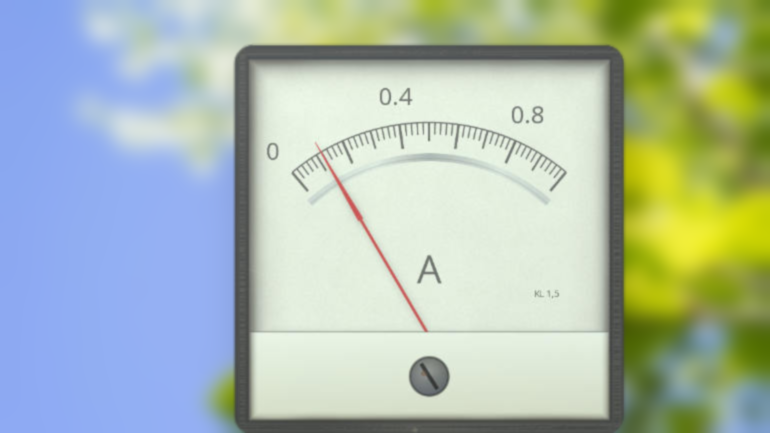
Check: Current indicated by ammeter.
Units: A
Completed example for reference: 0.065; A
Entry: 0.12; A
